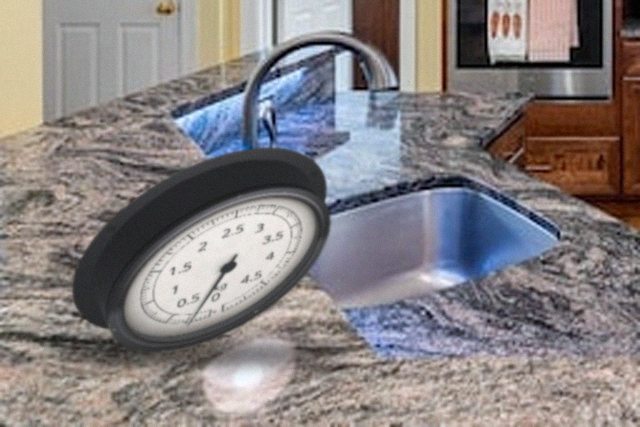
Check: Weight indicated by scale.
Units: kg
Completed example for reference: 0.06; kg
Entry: 0.25; kg
